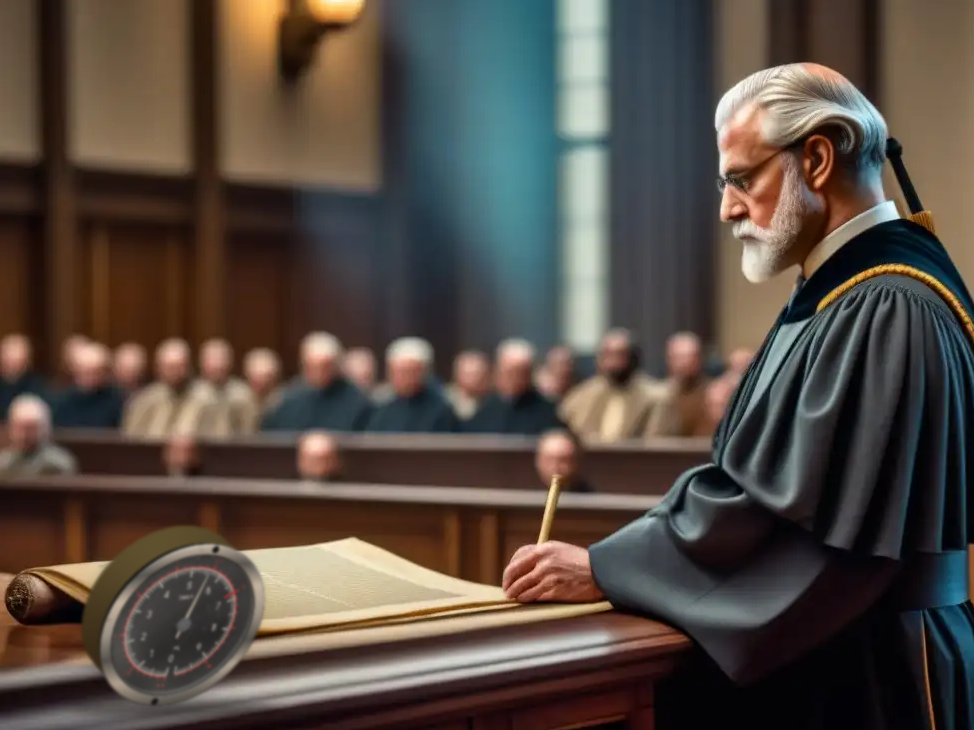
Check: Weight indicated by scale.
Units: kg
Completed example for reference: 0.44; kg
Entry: 5.5; kg
